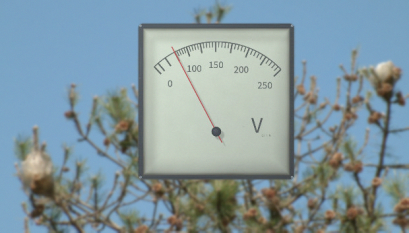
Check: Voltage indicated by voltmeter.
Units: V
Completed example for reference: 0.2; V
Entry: 75; V
